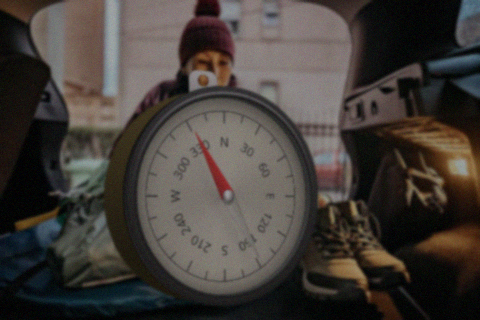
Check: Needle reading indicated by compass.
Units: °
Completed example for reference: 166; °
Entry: 330; °
